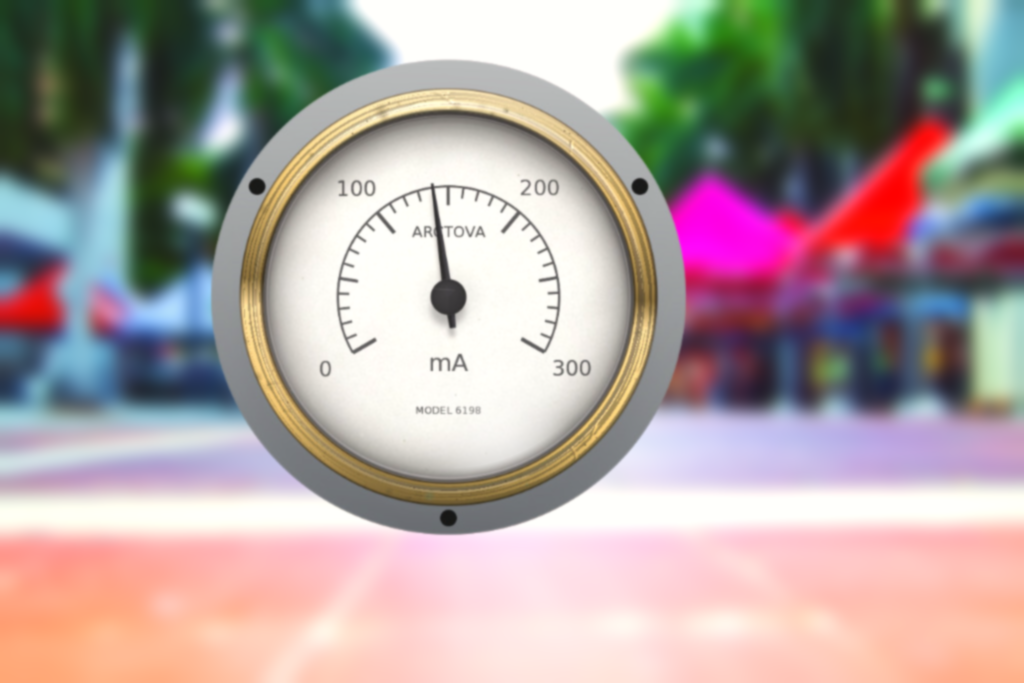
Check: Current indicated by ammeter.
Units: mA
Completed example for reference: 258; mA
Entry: 140; mA
